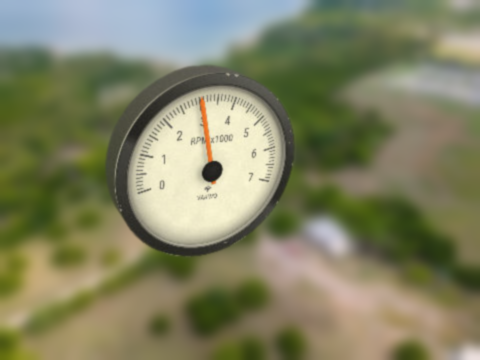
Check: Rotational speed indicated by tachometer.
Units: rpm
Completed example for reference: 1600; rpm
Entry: 3000; rpm
